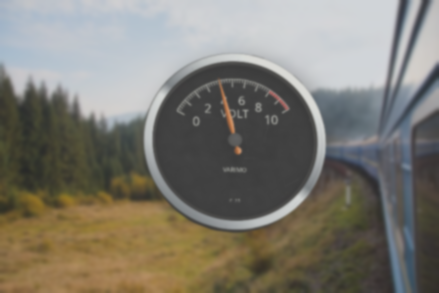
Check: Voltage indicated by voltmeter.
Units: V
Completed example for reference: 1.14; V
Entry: 4; V
